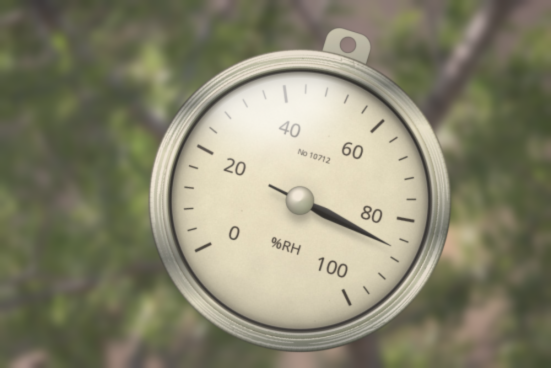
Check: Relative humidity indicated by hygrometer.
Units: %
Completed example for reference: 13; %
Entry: 86; %
